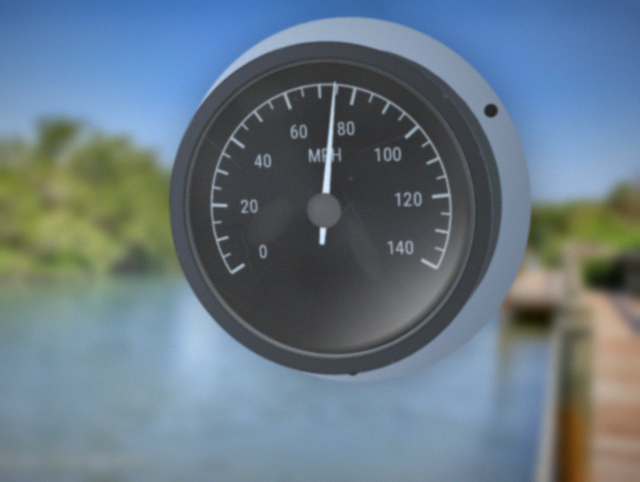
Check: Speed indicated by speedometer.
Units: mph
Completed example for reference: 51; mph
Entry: 75; mph
